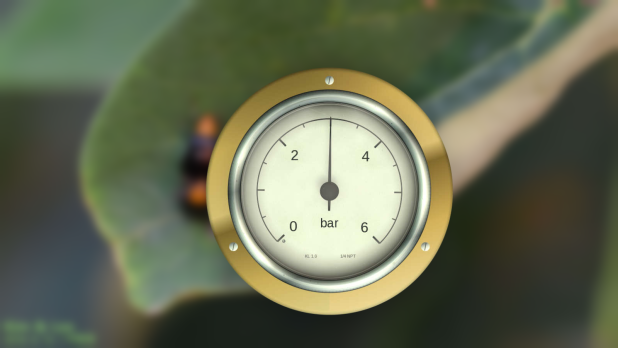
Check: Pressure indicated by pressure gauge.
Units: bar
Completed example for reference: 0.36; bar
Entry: 3; bar
